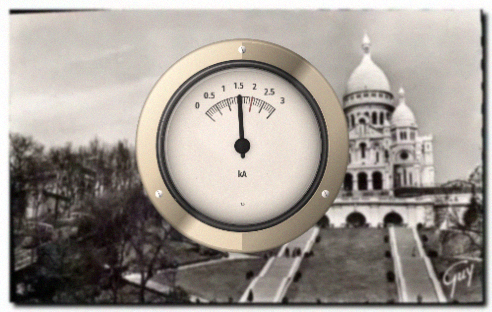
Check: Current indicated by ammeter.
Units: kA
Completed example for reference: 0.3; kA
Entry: 1.5; kA
